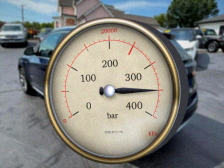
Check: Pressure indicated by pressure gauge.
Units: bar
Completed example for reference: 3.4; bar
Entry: 350; bar
